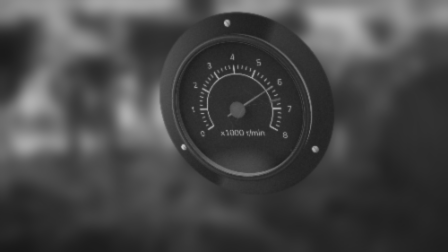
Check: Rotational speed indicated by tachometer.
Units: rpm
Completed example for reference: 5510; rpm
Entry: 6000; rpm
